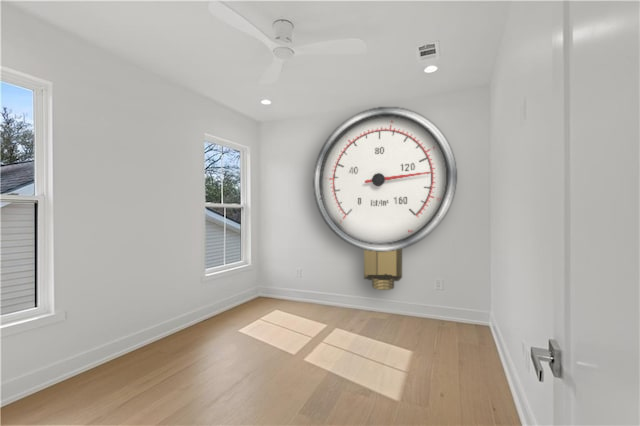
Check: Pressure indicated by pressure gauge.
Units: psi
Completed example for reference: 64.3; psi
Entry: 130; psi
